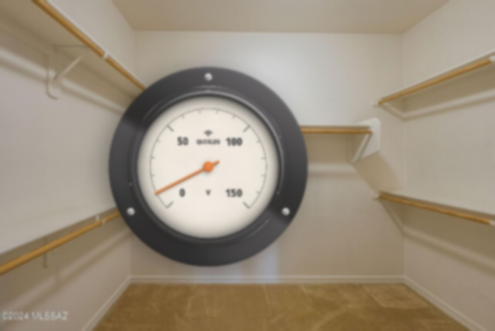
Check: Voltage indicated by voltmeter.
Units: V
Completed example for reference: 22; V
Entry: 10; V
